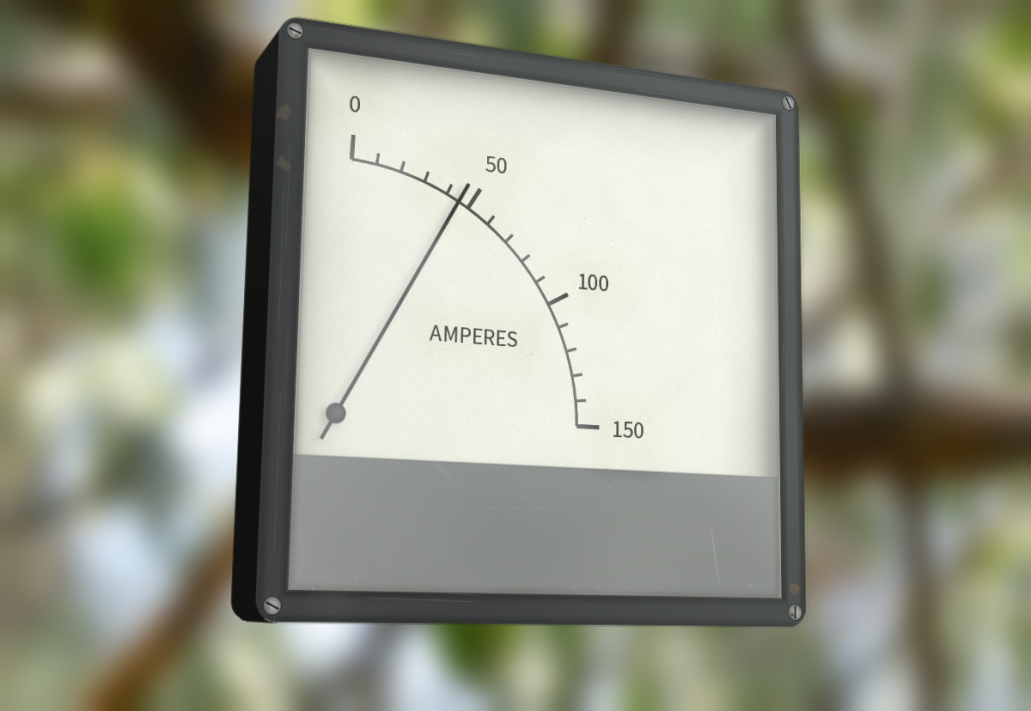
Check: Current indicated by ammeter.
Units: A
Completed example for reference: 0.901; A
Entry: 45; A
